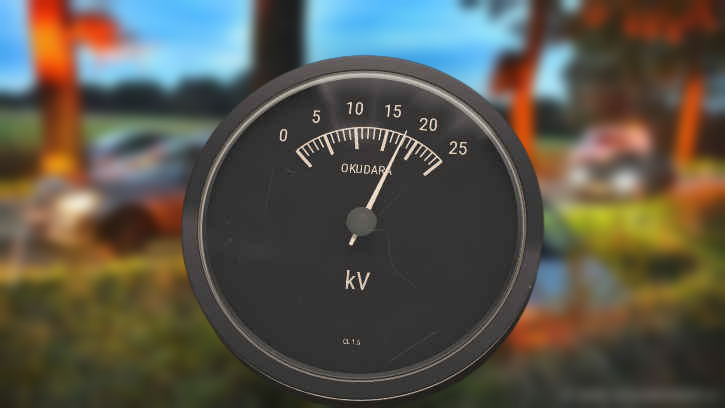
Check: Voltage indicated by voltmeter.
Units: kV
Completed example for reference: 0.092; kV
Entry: 18; kV
